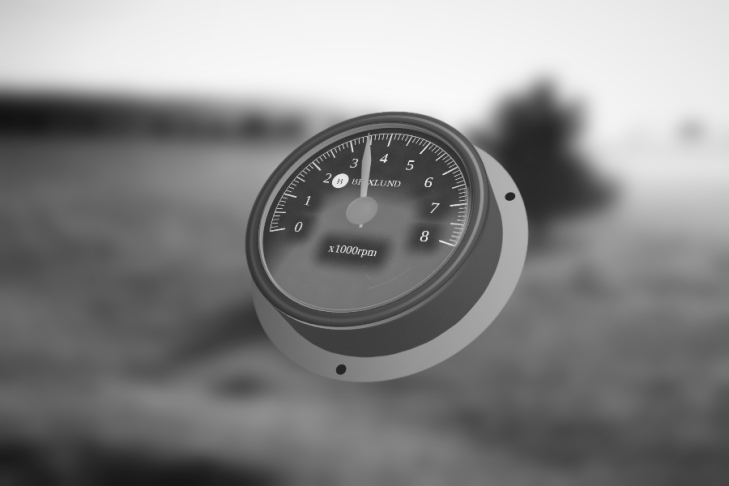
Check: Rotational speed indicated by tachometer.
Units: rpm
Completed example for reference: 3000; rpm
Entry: 3500; rpm
